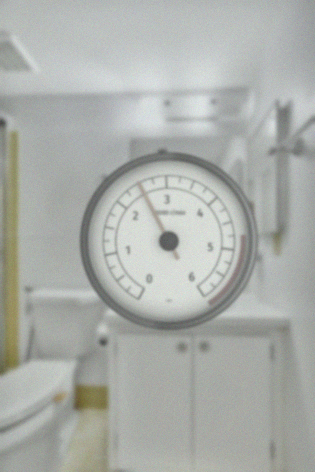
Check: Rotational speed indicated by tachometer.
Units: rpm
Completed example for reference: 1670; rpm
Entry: 2500; rpm
